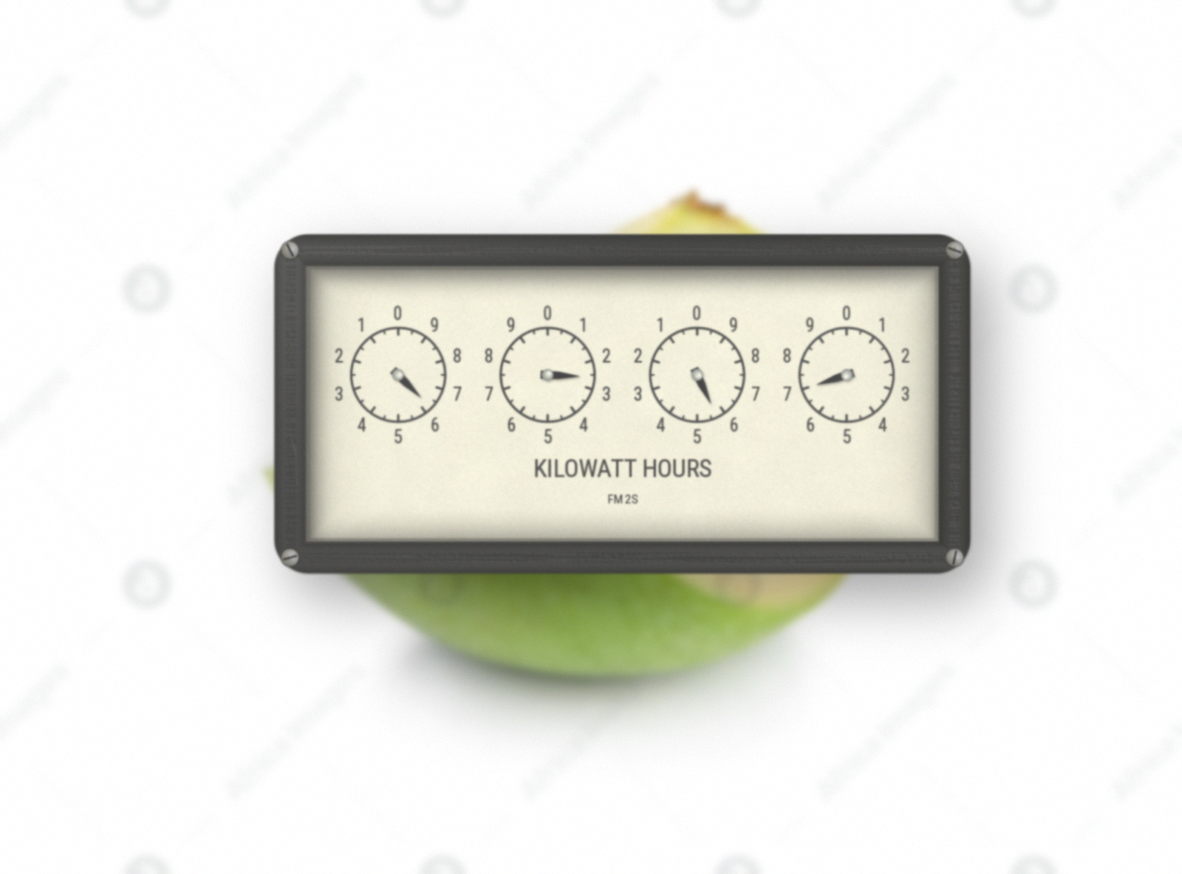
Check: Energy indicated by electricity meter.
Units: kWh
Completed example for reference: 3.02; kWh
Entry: 6257; kWh
